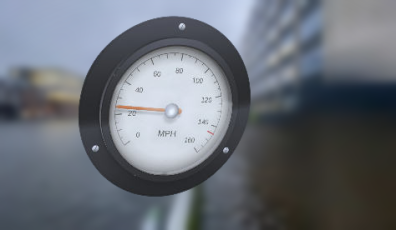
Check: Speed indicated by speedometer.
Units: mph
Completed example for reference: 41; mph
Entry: 25; mph
